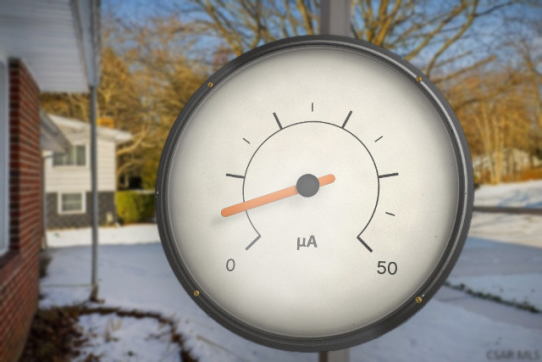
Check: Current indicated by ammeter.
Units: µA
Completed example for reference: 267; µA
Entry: 5; µA
